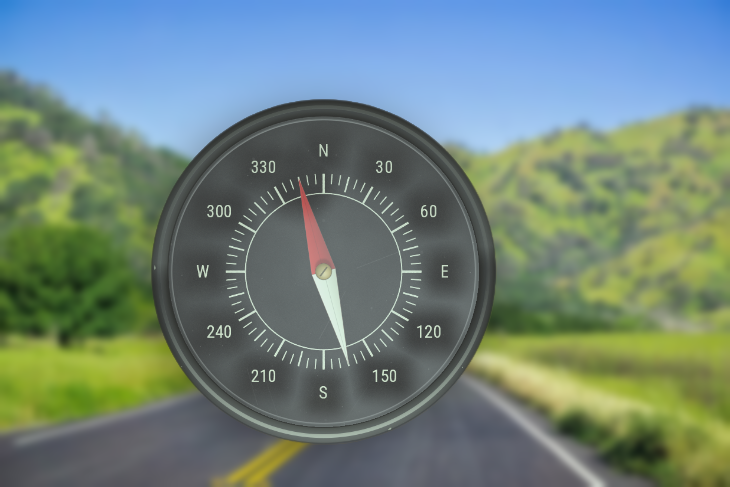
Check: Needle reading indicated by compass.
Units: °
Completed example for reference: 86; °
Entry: 345; °
